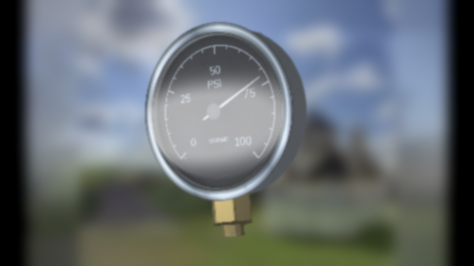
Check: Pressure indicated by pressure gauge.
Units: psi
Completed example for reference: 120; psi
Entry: 72.5; psi
